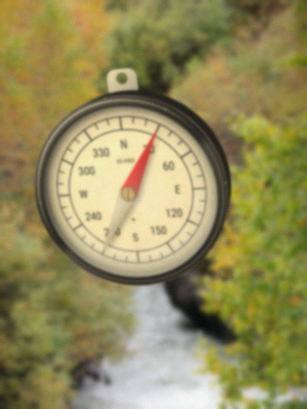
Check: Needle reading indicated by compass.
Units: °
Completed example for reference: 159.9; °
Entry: 30; °
